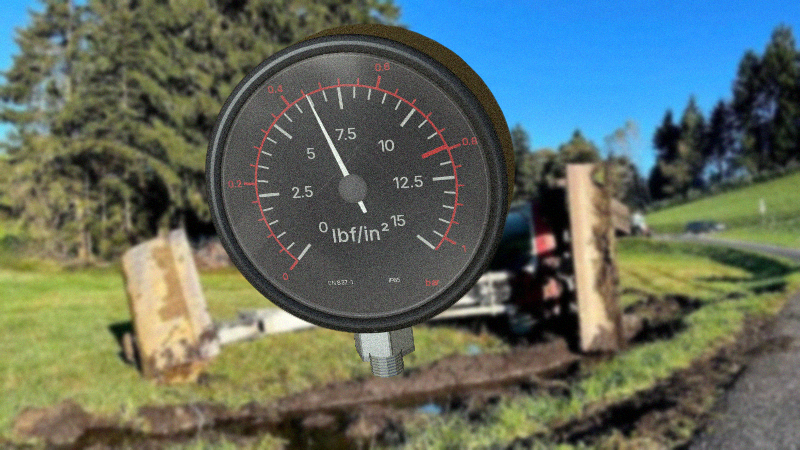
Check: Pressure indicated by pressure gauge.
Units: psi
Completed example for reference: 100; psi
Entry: 6.5; psi
